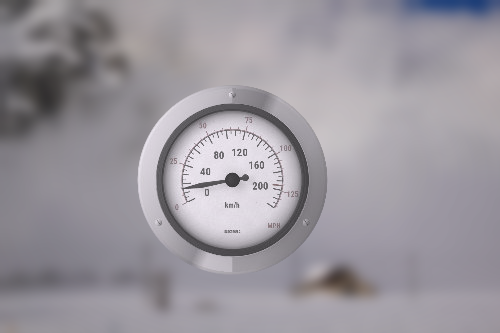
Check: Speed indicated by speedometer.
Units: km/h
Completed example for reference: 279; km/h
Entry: 15; km/h
